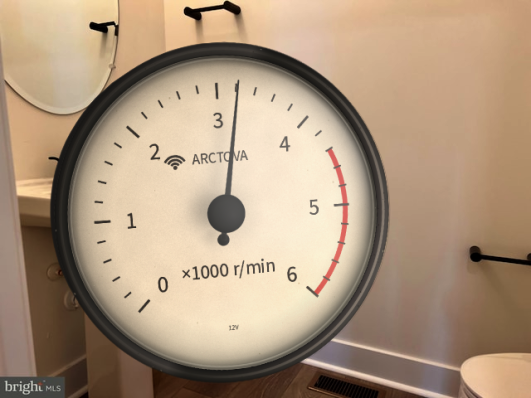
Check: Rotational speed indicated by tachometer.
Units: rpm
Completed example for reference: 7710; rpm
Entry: 3200; rpm
